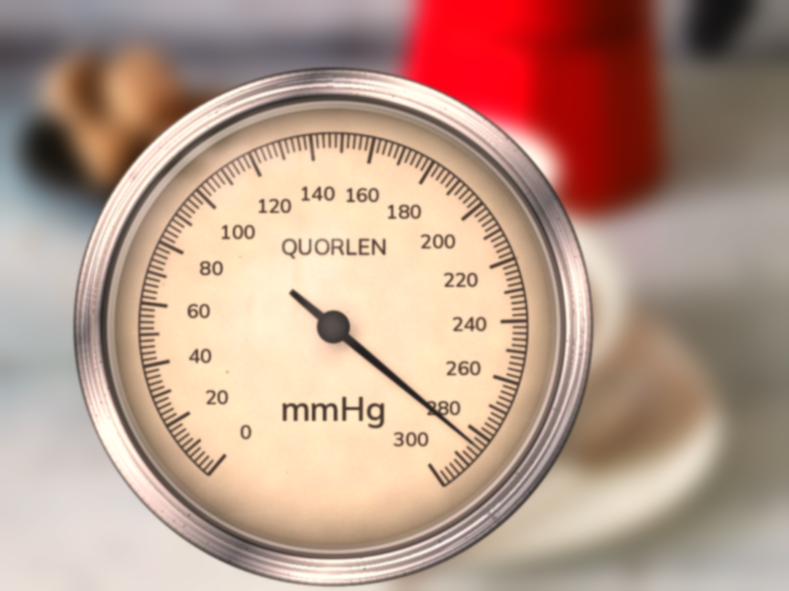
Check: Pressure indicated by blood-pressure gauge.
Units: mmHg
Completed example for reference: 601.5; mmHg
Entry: 284; mmHg
